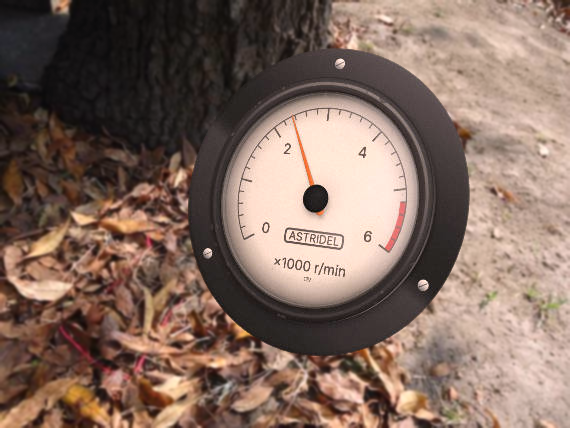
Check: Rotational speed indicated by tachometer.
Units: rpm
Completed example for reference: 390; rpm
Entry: 2400; rpm
